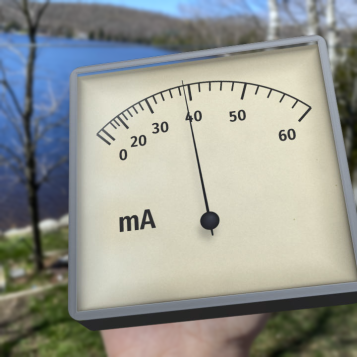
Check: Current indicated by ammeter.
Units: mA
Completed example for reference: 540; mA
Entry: 39; mA
